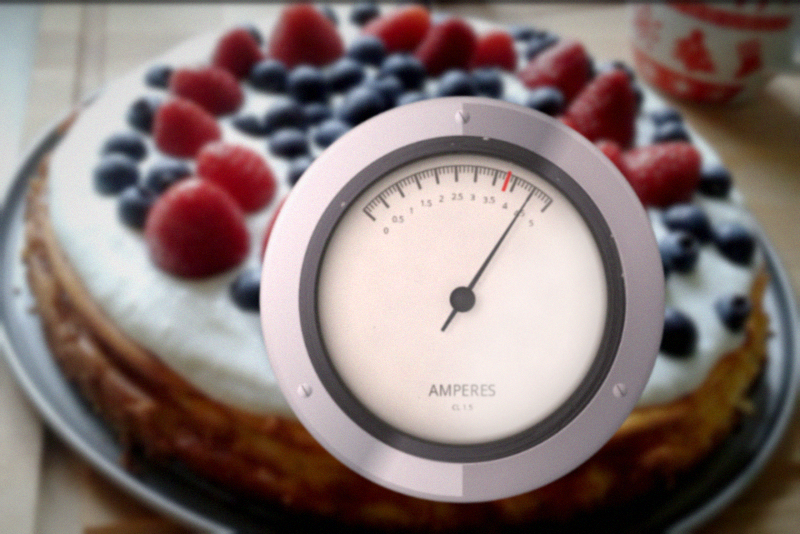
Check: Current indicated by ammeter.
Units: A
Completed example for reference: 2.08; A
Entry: 4.5; A
